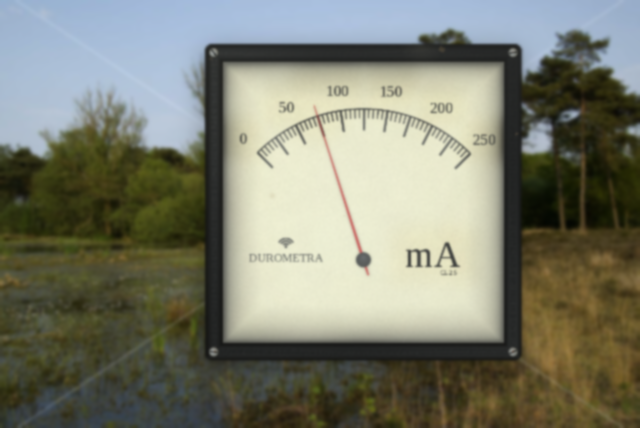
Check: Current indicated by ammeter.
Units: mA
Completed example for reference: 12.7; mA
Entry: 75; mA
